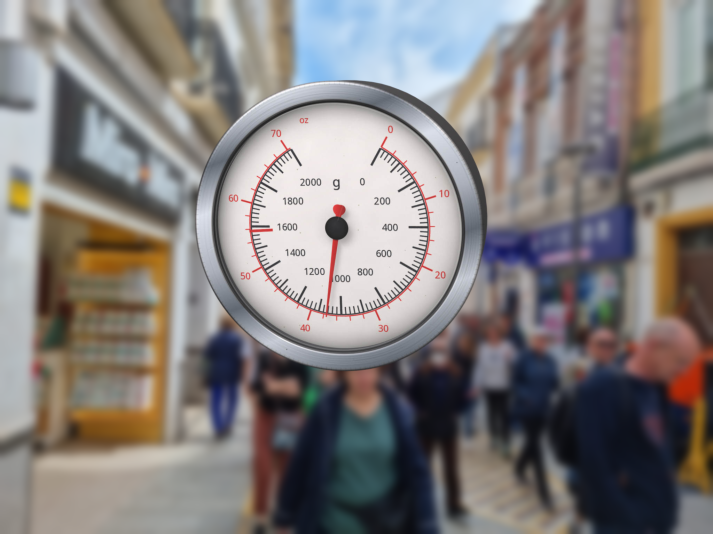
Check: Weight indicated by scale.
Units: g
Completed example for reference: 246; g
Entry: 1060; g
